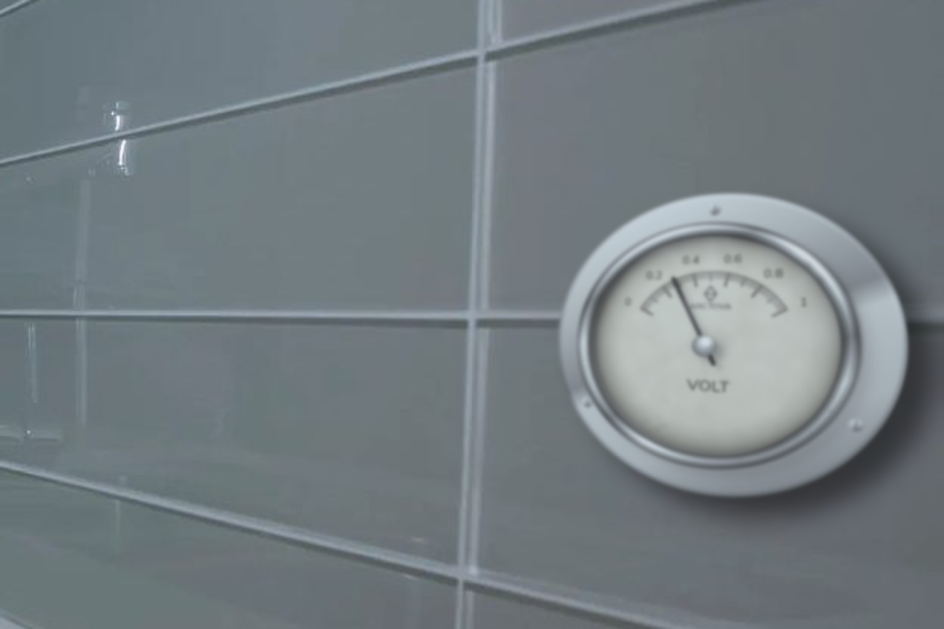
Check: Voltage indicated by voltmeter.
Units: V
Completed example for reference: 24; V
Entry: 0.3; V
